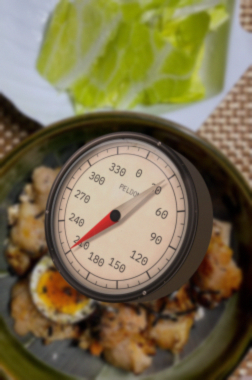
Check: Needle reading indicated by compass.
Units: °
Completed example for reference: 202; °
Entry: 210; °
